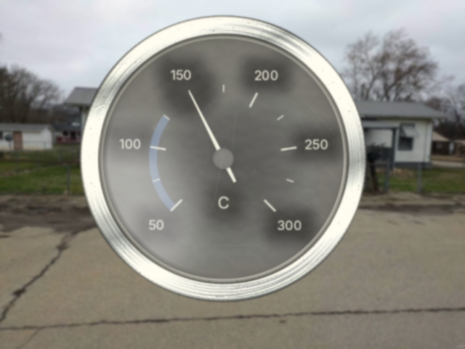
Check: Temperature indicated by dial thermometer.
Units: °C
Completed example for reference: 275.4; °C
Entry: 150; °C
